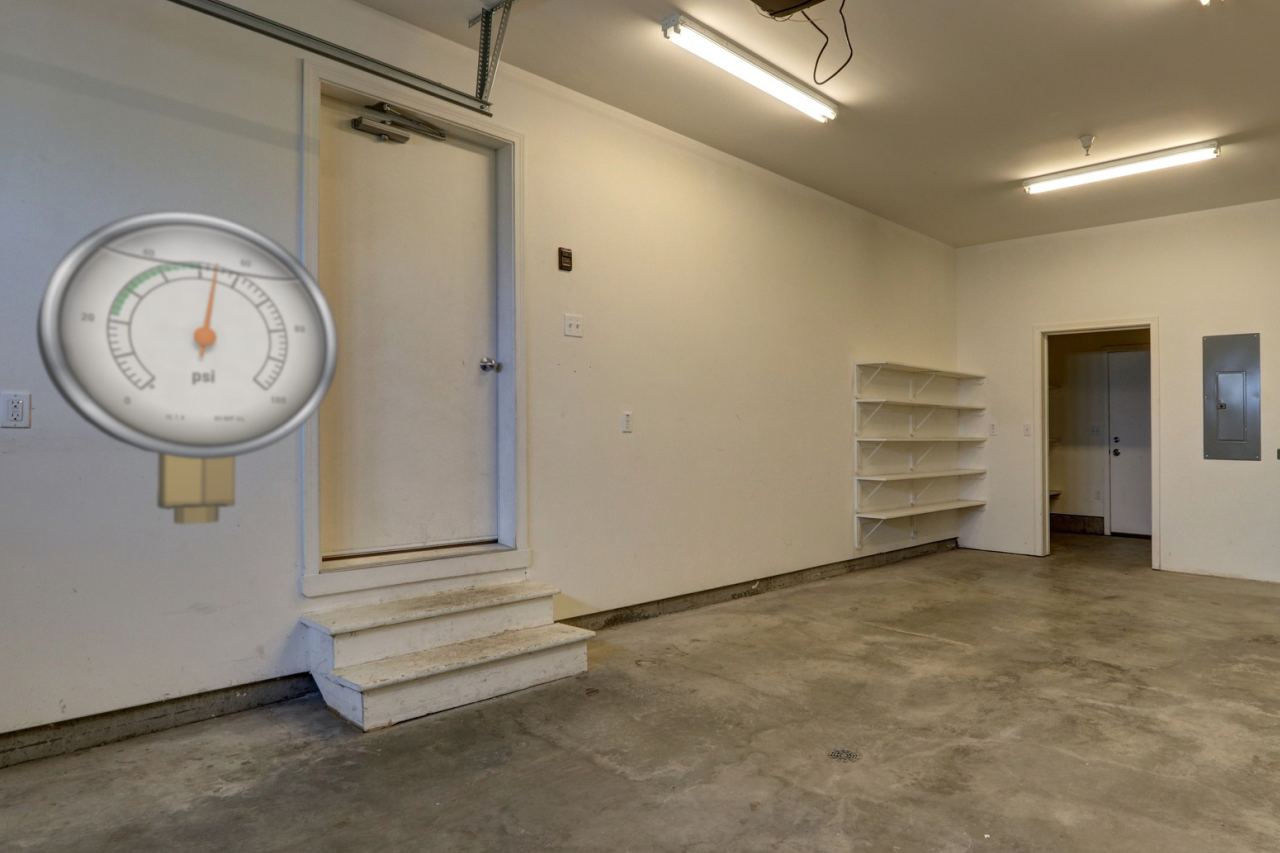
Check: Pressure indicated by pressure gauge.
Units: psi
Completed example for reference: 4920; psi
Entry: 54; psi
